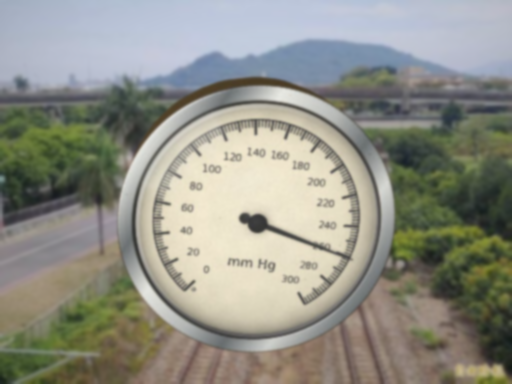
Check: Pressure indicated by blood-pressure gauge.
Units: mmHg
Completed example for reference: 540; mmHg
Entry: 260; mmHg
